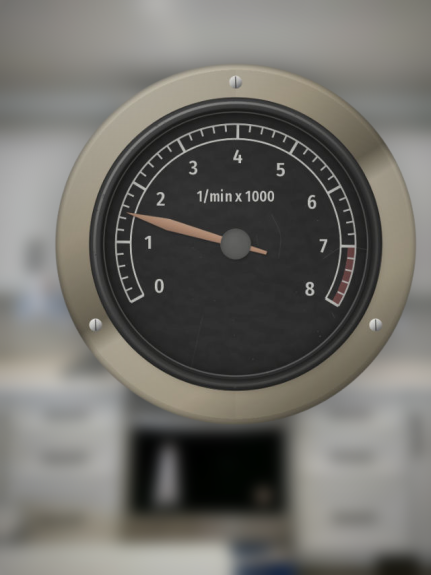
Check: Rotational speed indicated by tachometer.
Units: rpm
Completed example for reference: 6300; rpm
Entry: 1500; rpm
